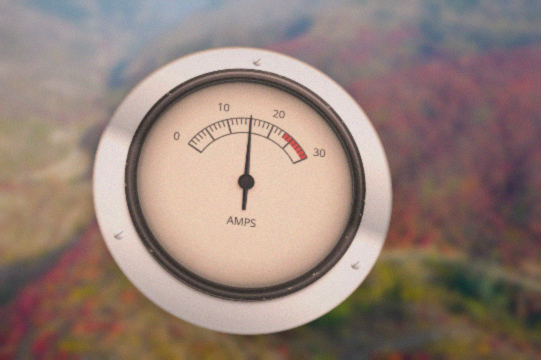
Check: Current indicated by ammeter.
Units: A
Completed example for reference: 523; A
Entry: 15; A
